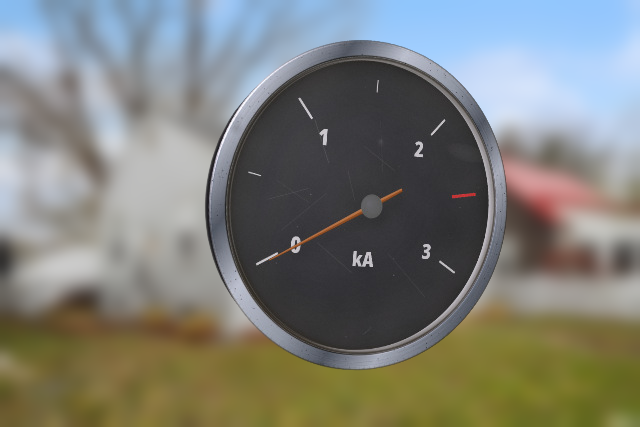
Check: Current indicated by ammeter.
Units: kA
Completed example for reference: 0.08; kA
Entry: 0; kA
